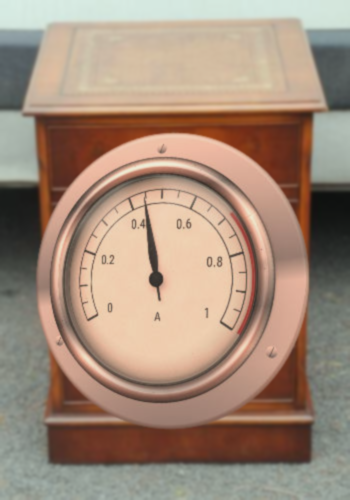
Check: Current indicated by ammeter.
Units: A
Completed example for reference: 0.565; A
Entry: 0.45; A
